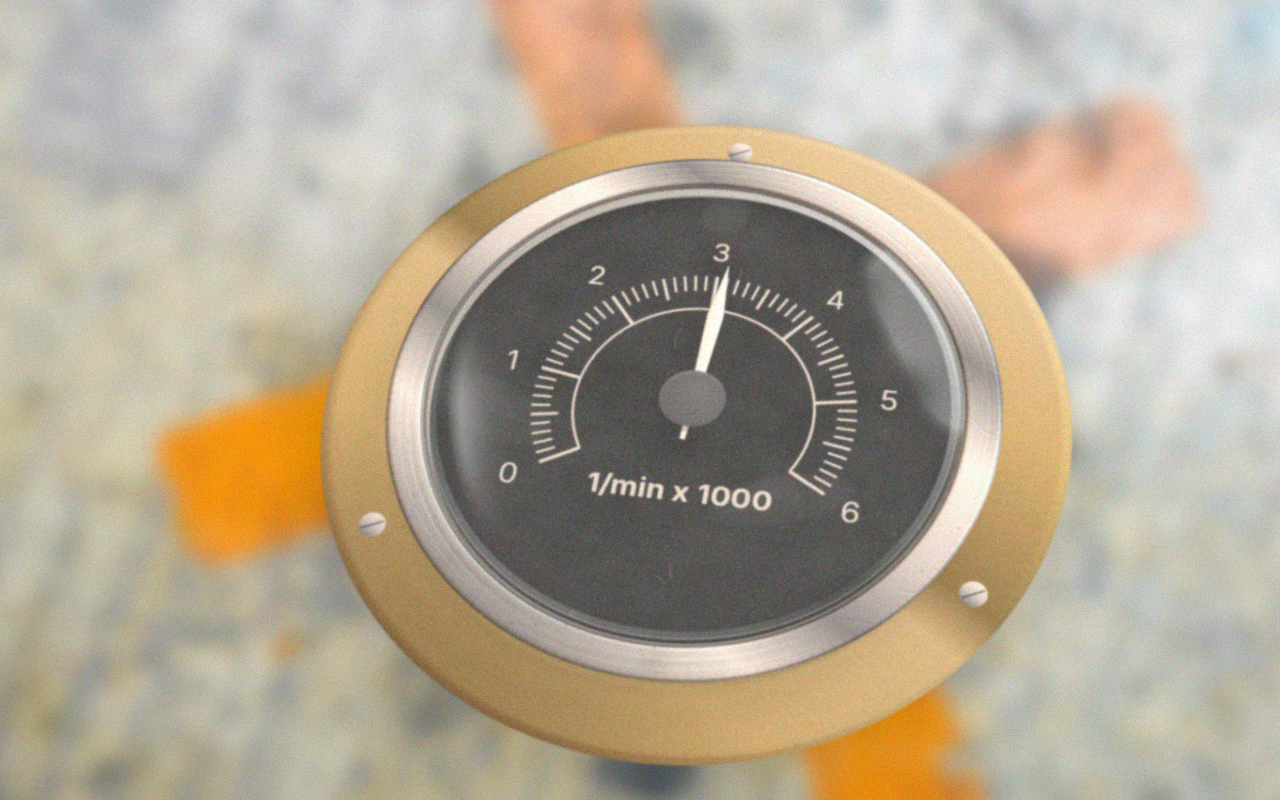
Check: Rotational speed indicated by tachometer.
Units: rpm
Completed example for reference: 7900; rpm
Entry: 3100; rpm
